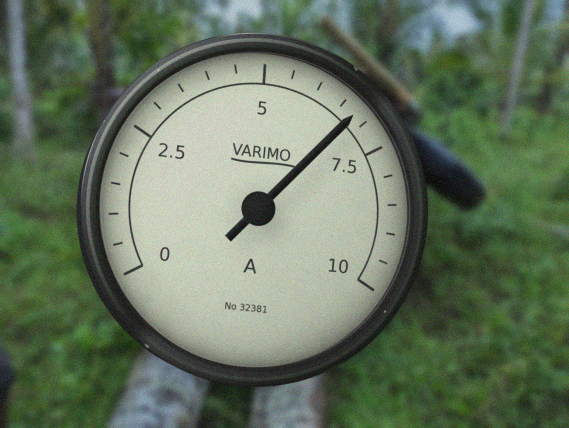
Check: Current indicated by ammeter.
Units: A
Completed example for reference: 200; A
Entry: 6.75; A
